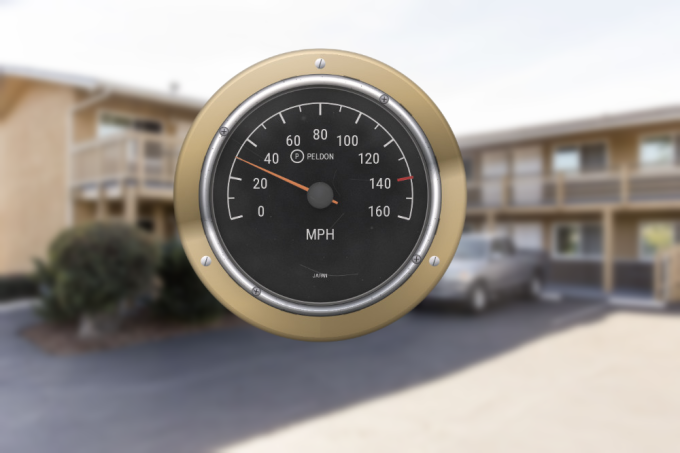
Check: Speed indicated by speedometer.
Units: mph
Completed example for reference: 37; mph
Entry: 30; mph
